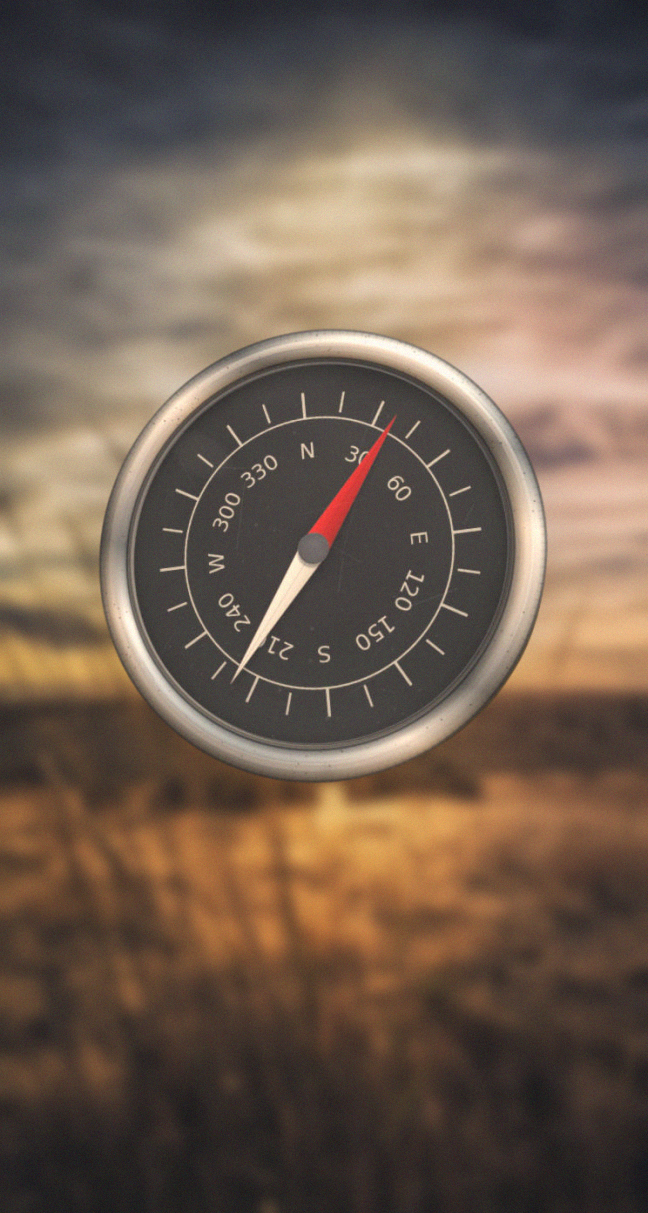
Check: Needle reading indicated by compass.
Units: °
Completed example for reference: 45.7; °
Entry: 37.5; °
